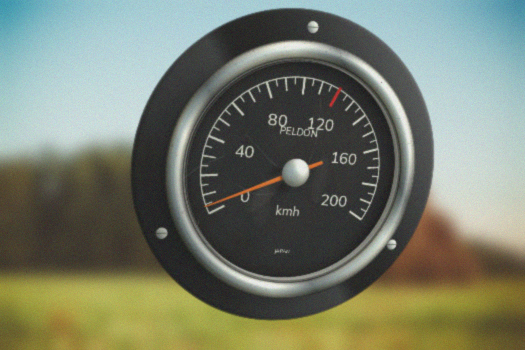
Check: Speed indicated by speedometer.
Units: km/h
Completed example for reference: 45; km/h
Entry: 5; km/h
